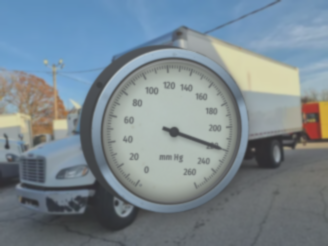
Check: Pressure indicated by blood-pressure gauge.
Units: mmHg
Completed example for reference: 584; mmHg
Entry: 220; mmHg
